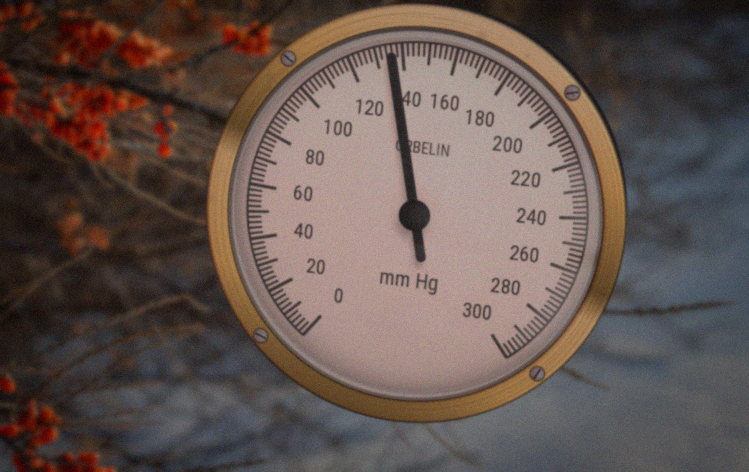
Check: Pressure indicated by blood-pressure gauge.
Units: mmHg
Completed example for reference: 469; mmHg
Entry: 136; mmHg
